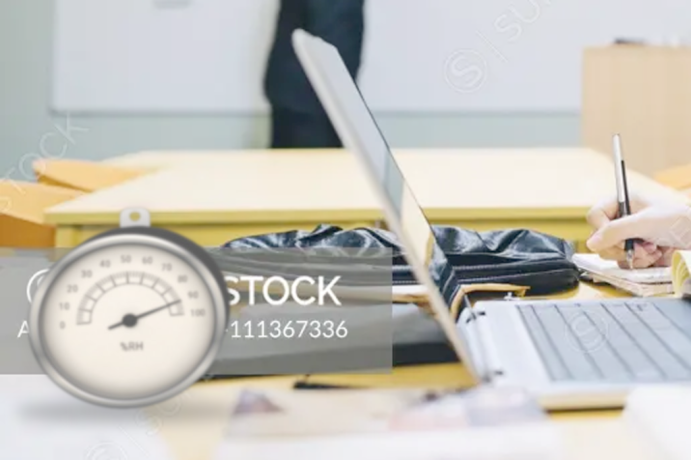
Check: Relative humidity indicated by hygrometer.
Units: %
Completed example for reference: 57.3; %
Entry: 90; %
